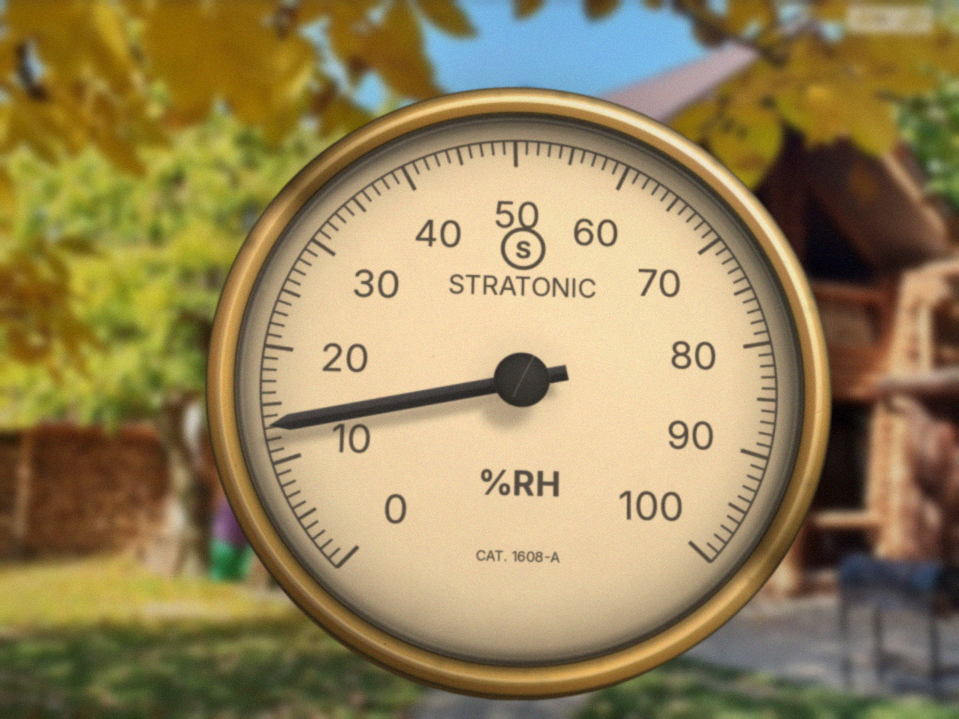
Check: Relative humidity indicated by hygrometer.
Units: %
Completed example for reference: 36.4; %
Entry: 13; %
